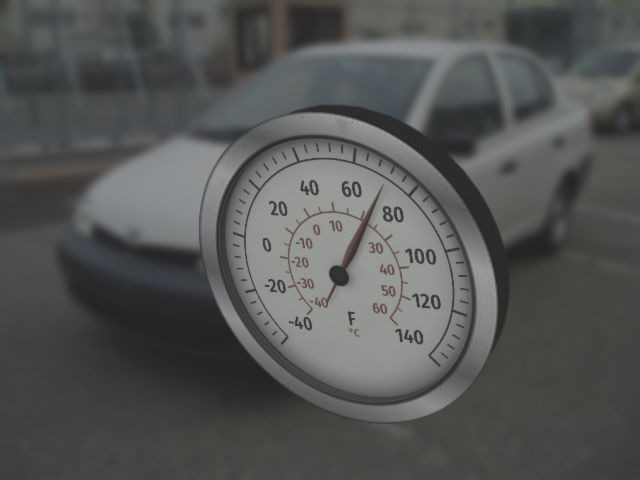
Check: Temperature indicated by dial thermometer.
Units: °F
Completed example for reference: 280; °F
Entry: 72; °F
